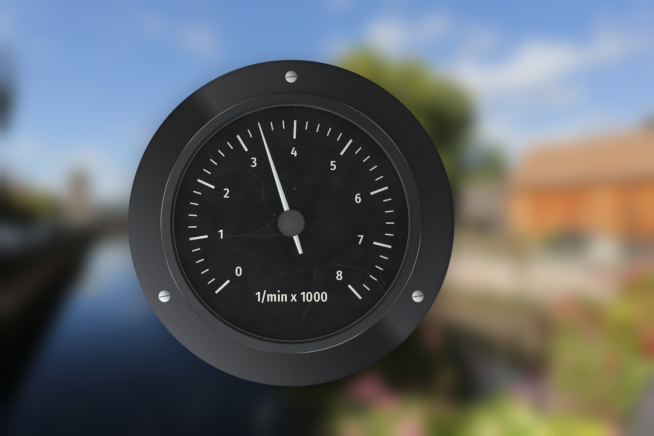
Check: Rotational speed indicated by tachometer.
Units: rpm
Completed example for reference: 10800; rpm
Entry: 3400; rpm
